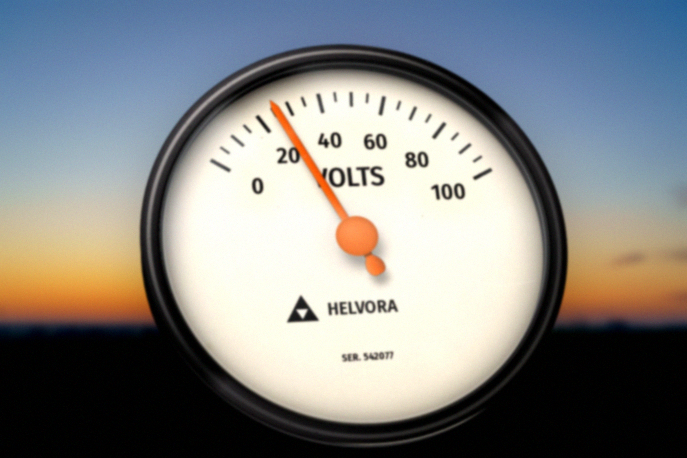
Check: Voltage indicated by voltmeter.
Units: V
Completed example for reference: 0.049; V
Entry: 25; V
